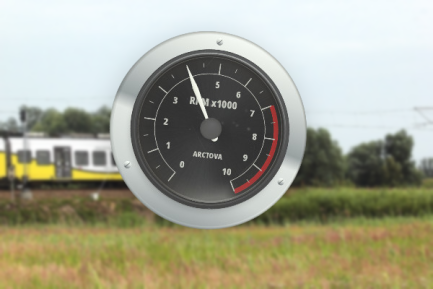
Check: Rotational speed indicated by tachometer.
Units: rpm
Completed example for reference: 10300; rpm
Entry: 4000; rpm
